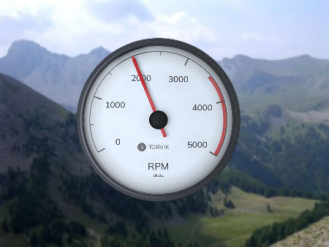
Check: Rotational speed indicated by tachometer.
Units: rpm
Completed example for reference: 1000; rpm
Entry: 2000; rpm
